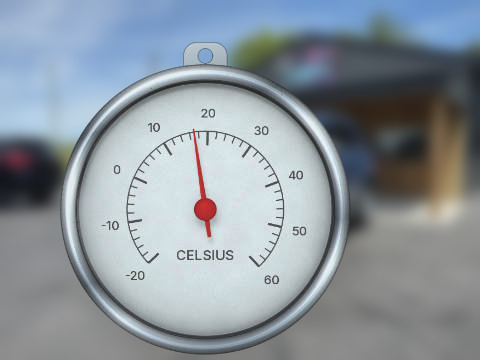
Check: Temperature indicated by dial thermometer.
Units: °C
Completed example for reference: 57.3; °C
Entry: 17; °C
